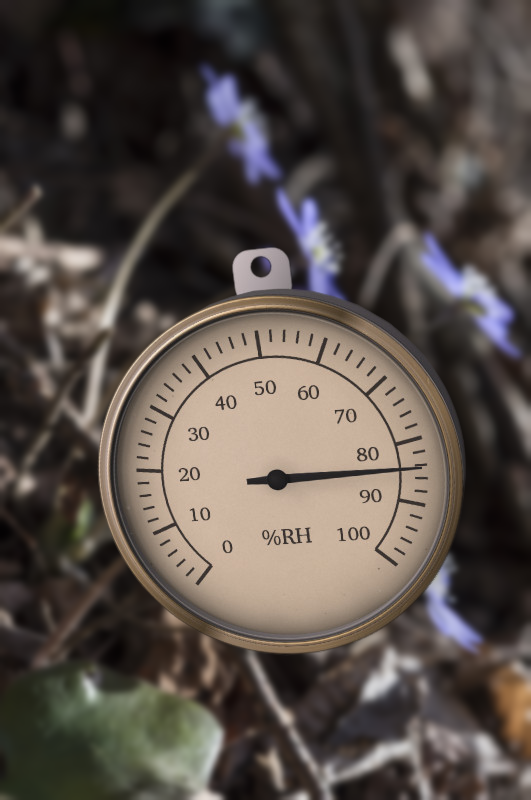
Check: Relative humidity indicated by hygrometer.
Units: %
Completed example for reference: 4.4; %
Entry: 84; %
